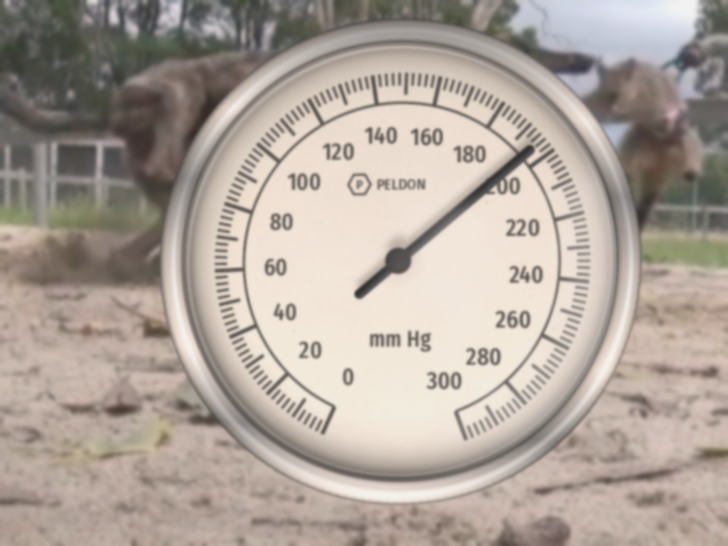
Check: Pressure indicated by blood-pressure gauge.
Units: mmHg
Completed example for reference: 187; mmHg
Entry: 196; mmHg
